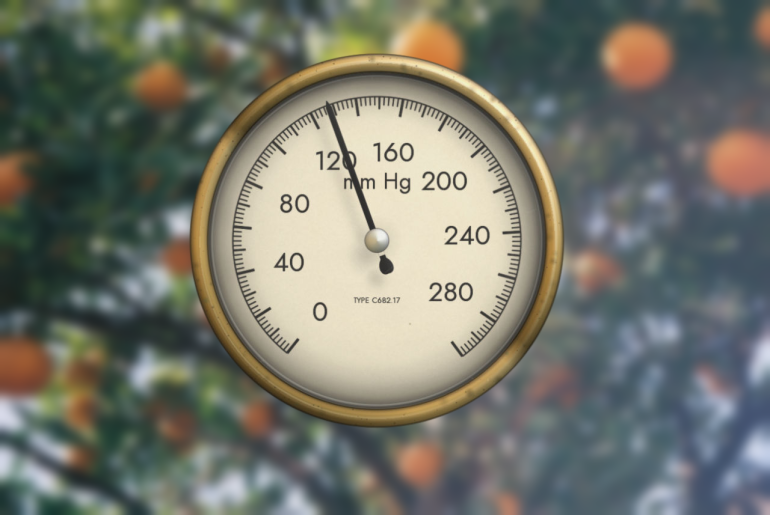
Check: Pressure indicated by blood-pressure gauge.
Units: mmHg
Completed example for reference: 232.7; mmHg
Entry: 128; mmHg
